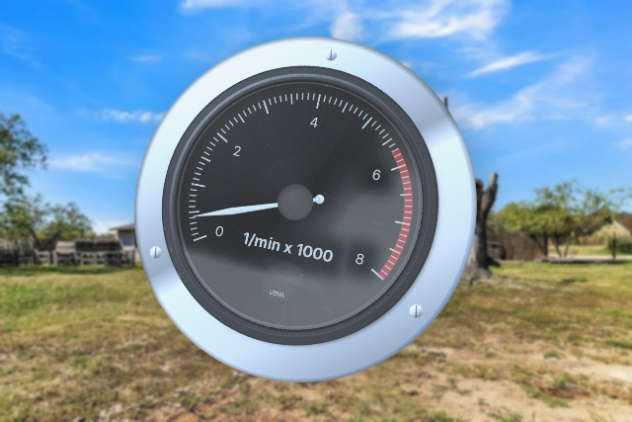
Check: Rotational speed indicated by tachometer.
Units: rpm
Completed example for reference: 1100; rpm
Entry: 400; rpm
